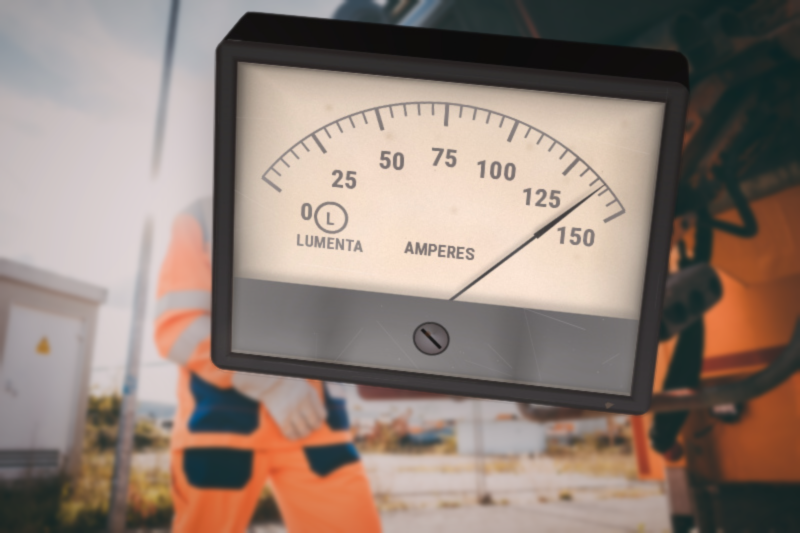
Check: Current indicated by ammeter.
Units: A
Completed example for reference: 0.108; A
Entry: 137.5; A
